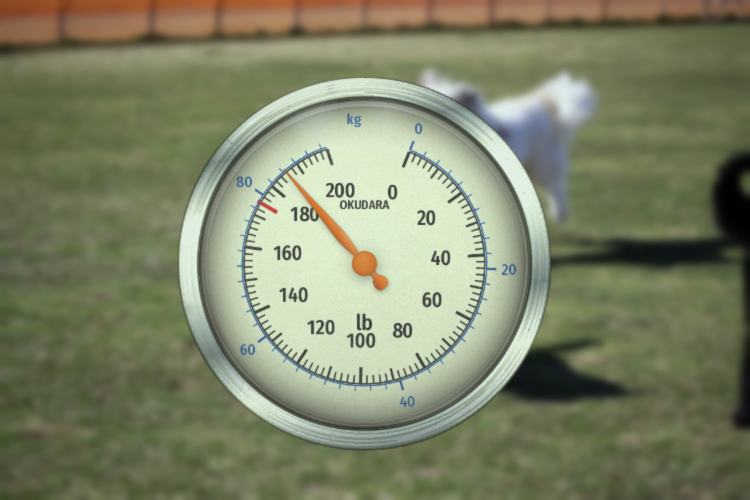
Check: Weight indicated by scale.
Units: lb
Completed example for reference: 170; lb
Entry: 186; lb
